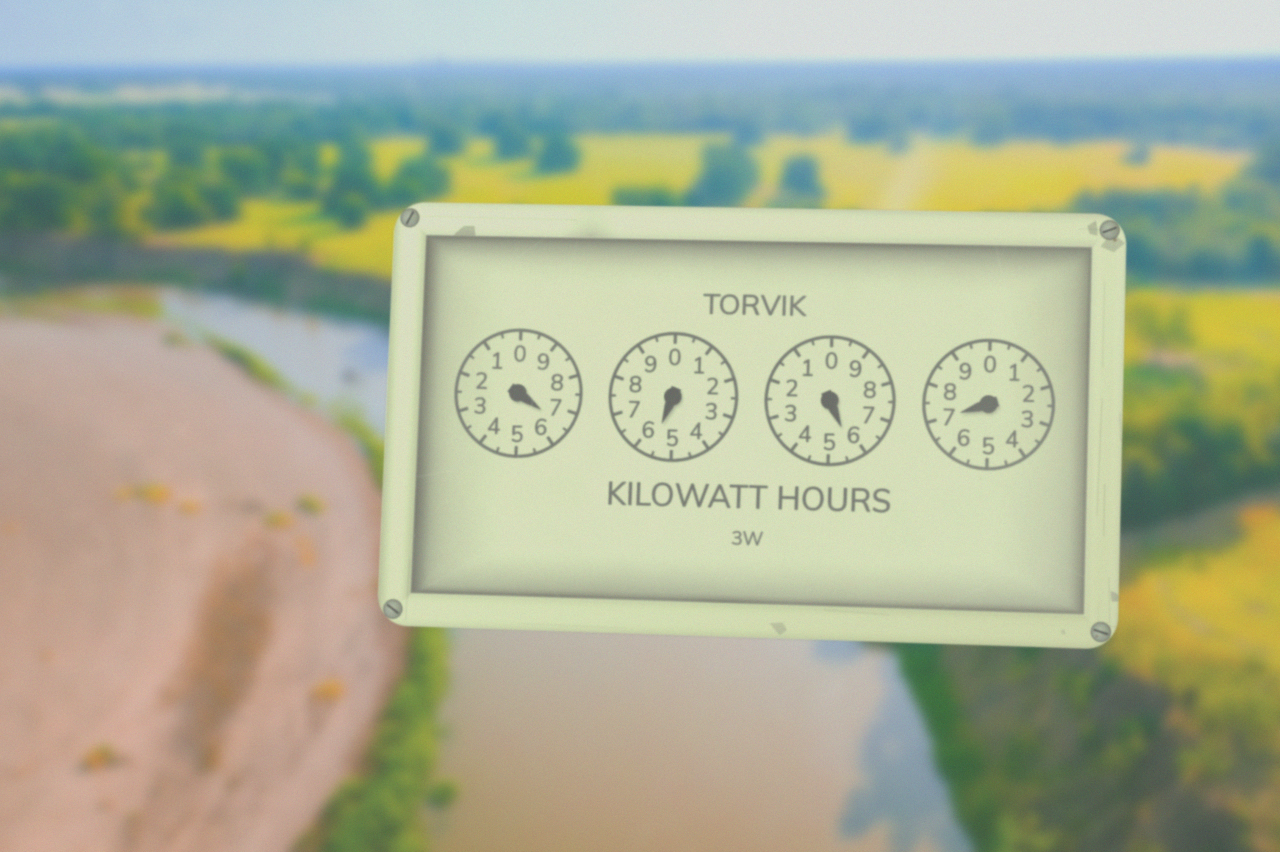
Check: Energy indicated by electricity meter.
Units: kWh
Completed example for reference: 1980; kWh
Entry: 6557; kWh
